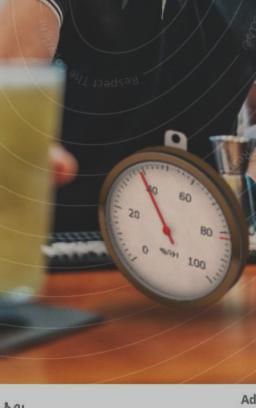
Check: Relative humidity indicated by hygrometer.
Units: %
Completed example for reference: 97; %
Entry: 40; %
